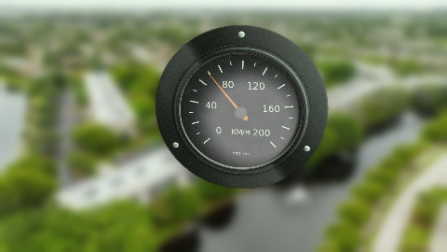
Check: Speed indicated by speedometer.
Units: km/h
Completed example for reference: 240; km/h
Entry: 70; km/h
